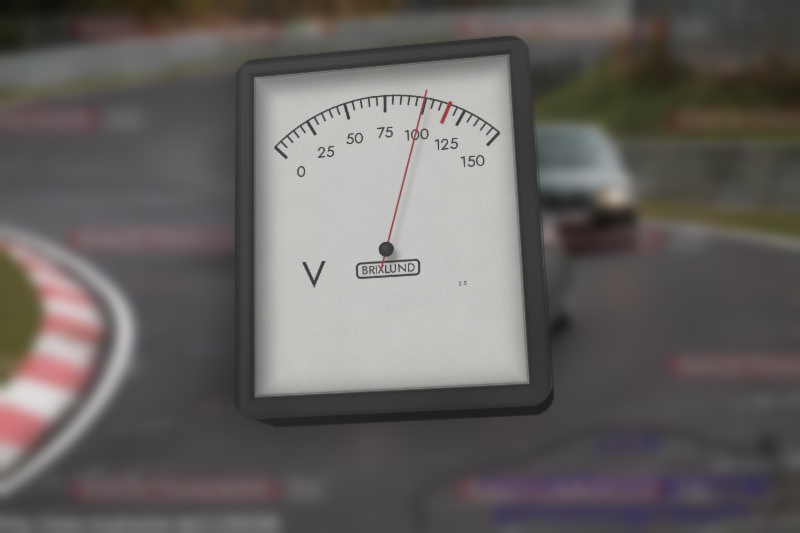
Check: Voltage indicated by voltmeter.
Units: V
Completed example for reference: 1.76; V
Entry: 100; V
